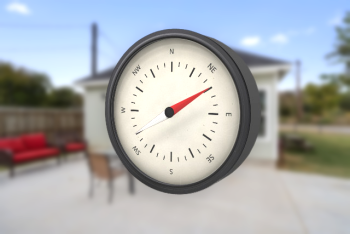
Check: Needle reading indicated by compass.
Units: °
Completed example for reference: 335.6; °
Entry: 60; °
